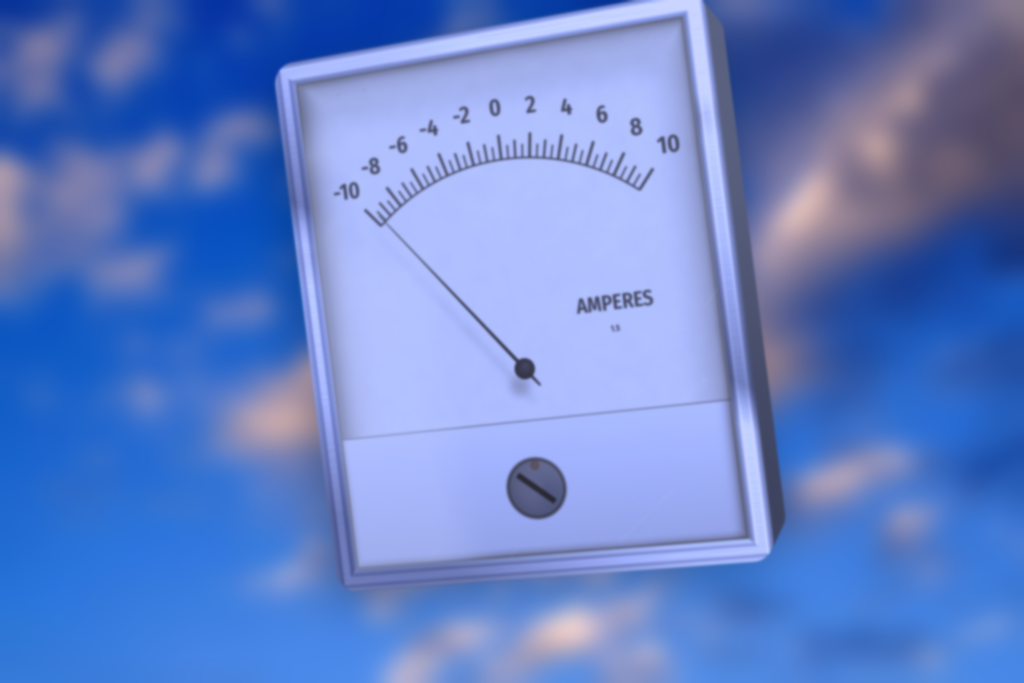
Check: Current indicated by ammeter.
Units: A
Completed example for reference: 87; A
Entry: -9.5; A
